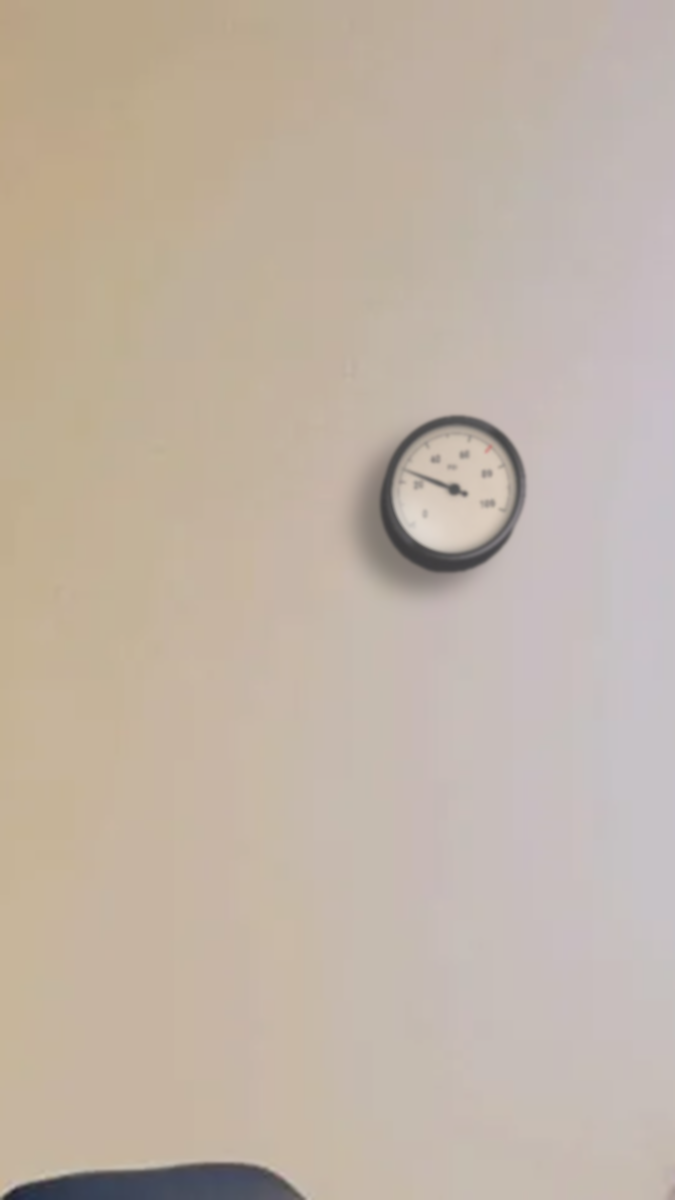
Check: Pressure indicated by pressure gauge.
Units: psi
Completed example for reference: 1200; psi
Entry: 25; psi
